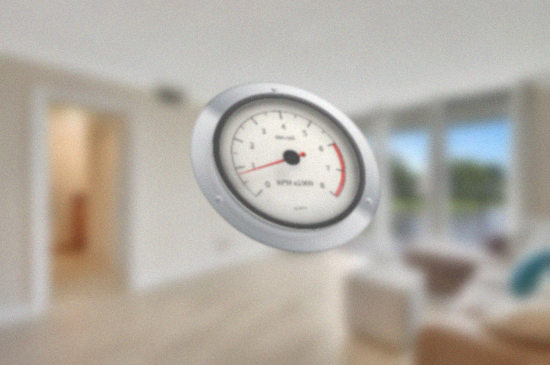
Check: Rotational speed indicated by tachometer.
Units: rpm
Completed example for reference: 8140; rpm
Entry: 750; rpm
